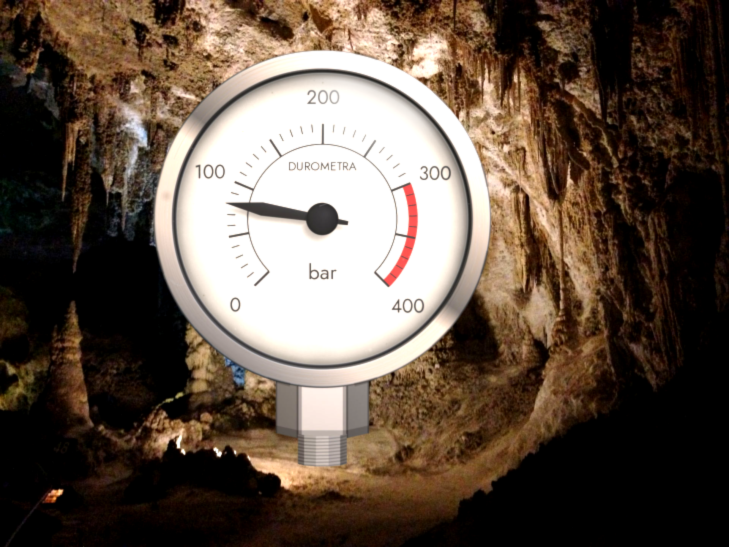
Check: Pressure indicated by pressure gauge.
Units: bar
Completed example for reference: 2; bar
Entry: 80; bar
